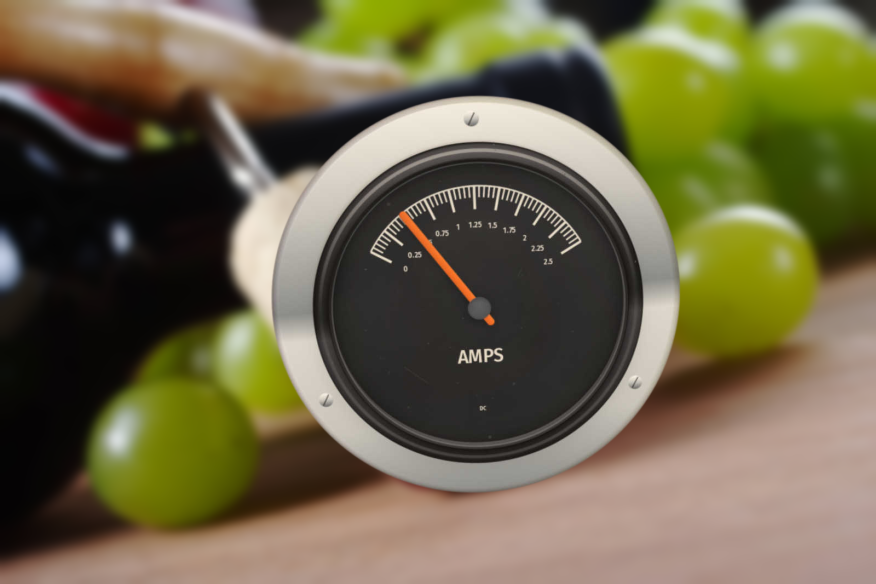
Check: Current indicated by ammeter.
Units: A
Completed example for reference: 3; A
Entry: 0.5; A
